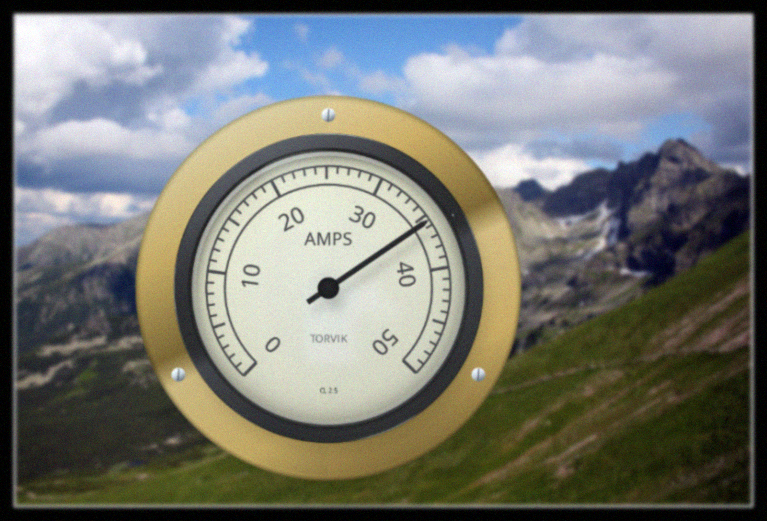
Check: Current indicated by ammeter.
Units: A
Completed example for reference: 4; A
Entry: 35.5; A
